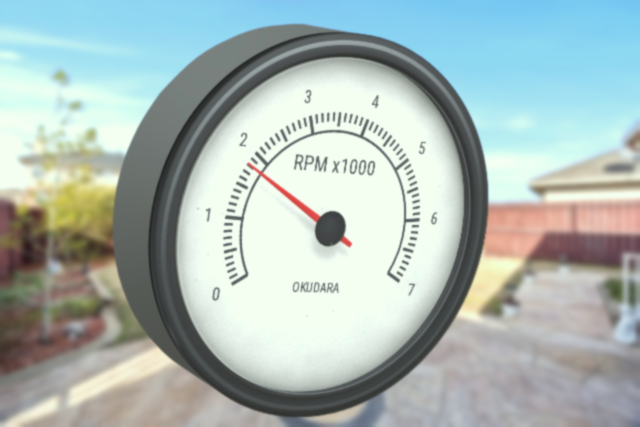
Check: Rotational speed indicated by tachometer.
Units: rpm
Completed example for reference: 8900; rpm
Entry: 1800; rpm
